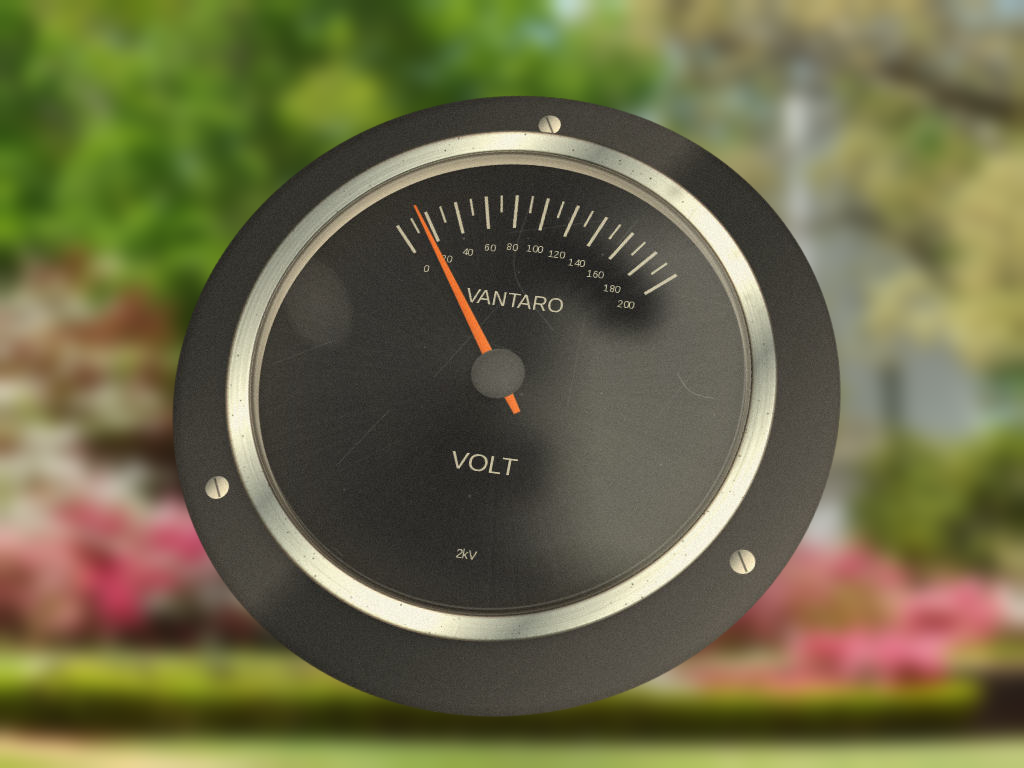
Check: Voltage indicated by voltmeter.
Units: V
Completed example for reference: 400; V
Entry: 15; V
